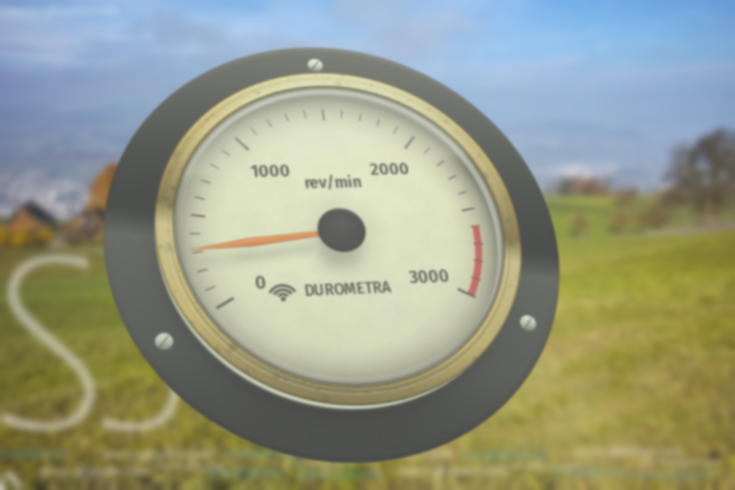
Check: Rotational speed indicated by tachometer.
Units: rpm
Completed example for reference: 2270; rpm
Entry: 300; rpm
